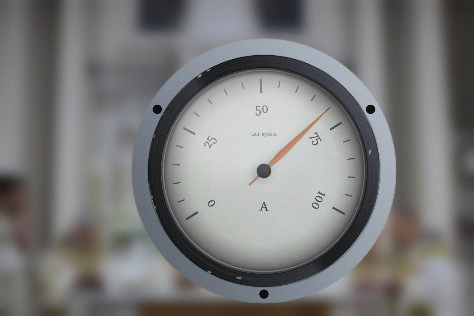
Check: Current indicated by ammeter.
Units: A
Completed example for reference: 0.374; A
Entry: 70; A
